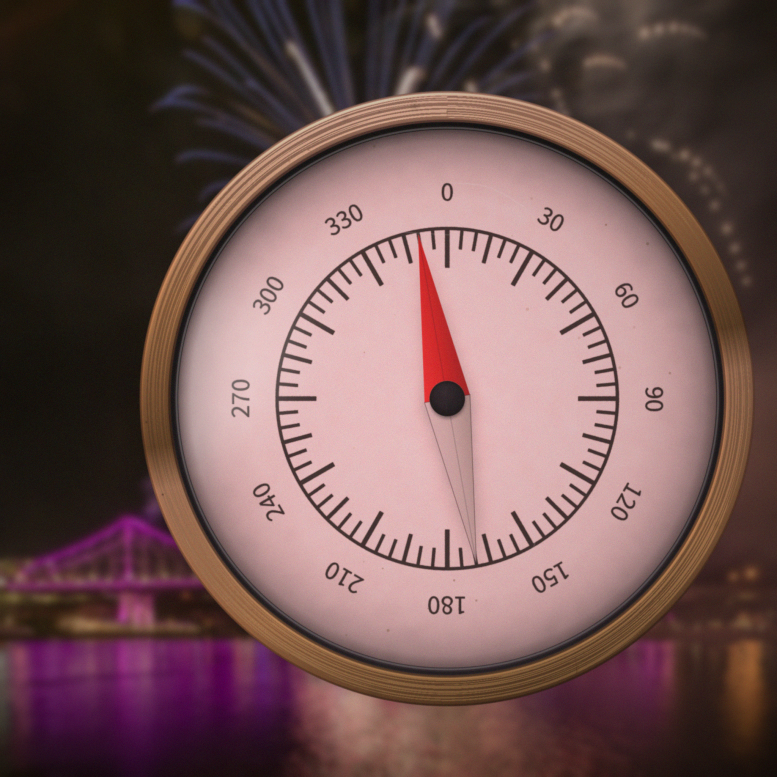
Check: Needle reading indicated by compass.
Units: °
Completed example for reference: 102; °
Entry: 350; °
